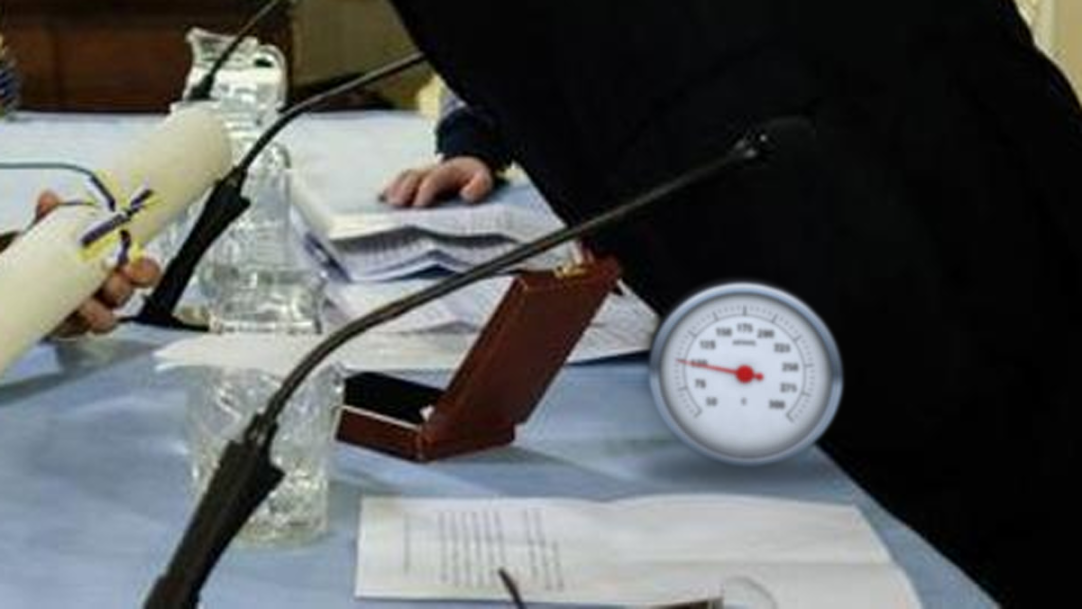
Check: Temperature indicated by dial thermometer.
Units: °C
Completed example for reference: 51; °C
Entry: 100; °C
